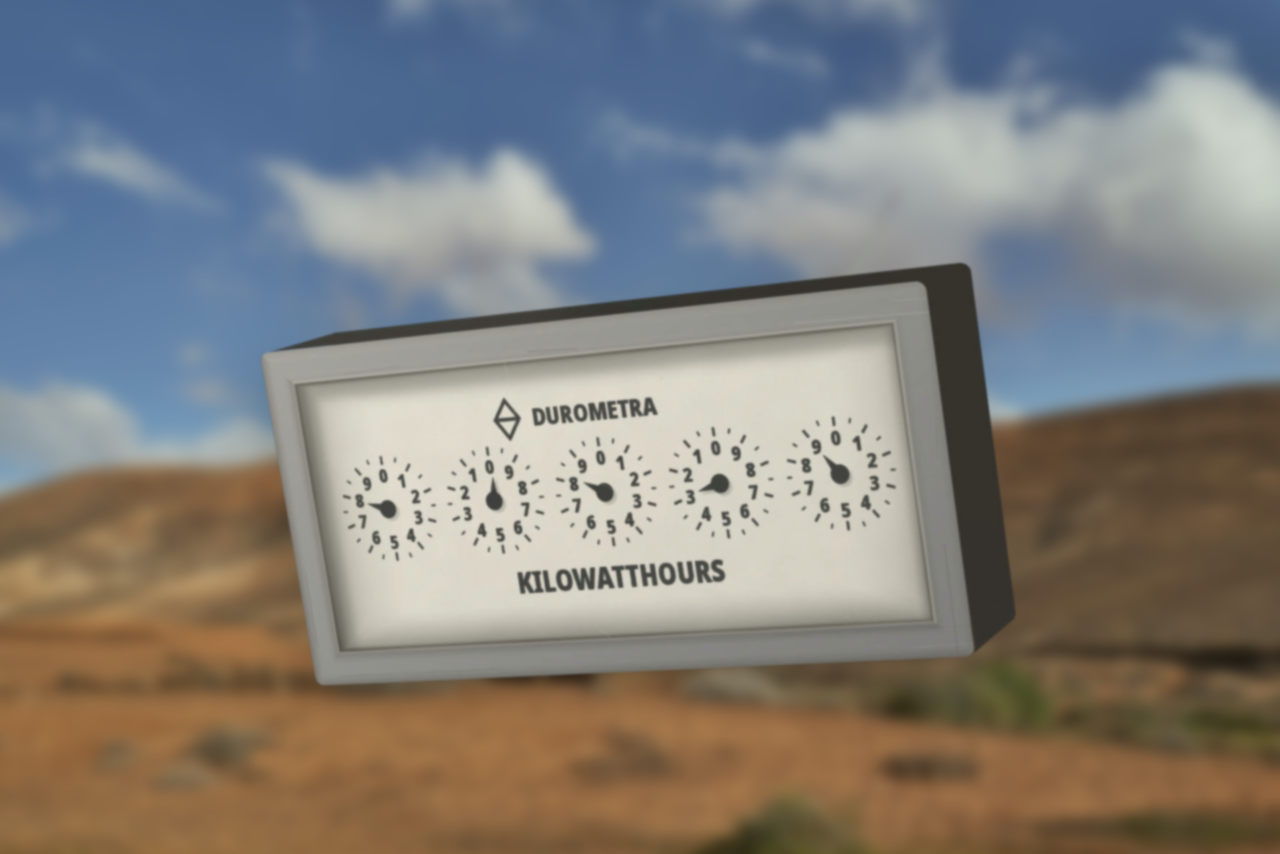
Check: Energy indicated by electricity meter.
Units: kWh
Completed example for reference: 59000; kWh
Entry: 79829; kWh
